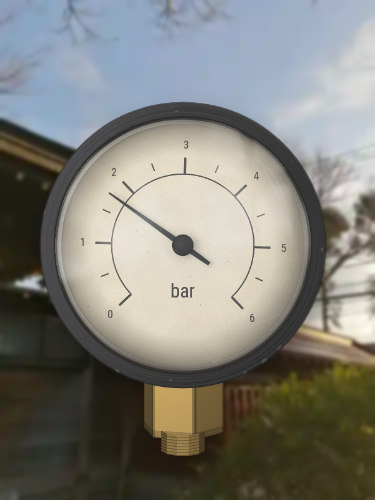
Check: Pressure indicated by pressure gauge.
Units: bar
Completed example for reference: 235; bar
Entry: 1.75; bar
